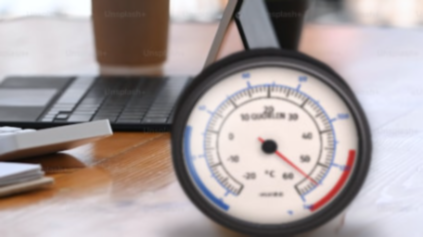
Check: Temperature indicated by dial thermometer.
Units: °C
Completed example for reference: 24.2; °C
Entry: 55; °C
